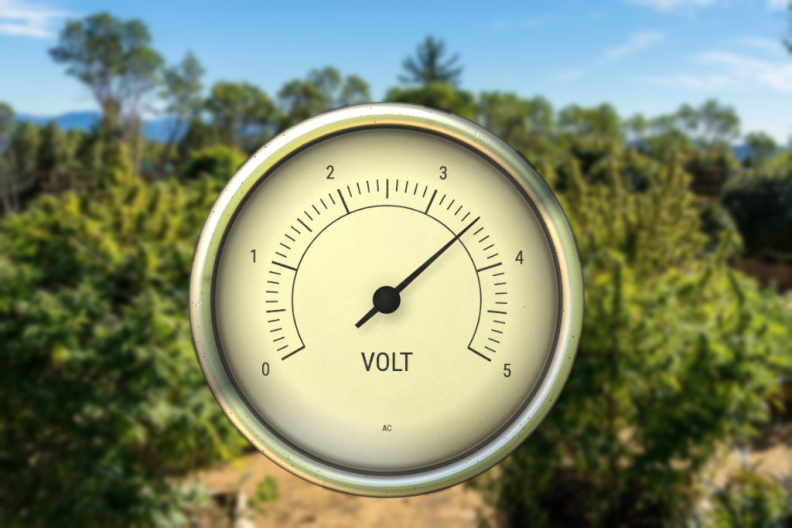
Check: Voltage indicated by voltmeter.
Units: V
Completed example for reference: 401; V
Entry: 3.5; V
